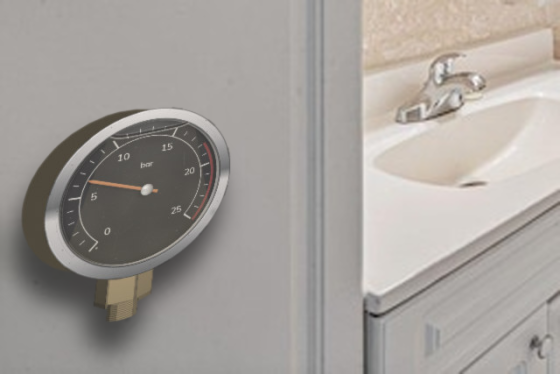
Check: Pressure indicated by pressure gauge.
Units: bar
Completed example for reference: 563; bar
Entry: 6.5; bar
